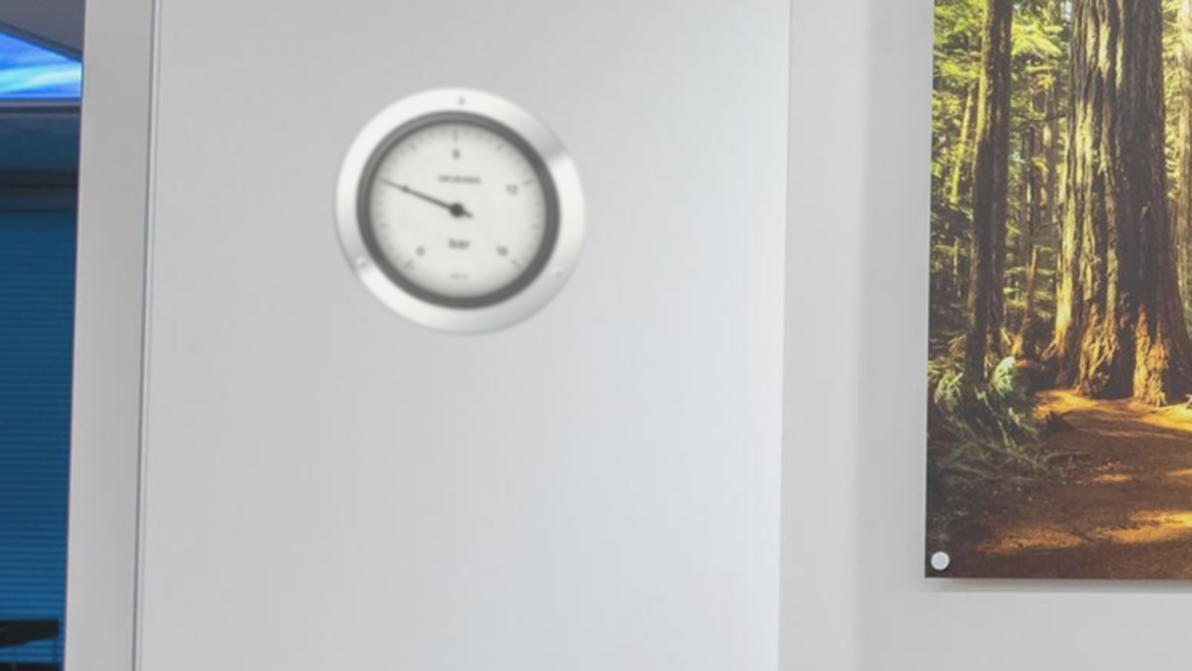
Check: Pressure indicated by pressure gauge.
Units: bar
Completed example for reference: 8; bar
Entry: 4; bar
